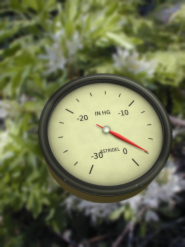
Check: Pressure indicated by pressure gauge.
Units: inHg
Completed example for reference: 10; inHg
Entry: -2; inHg
